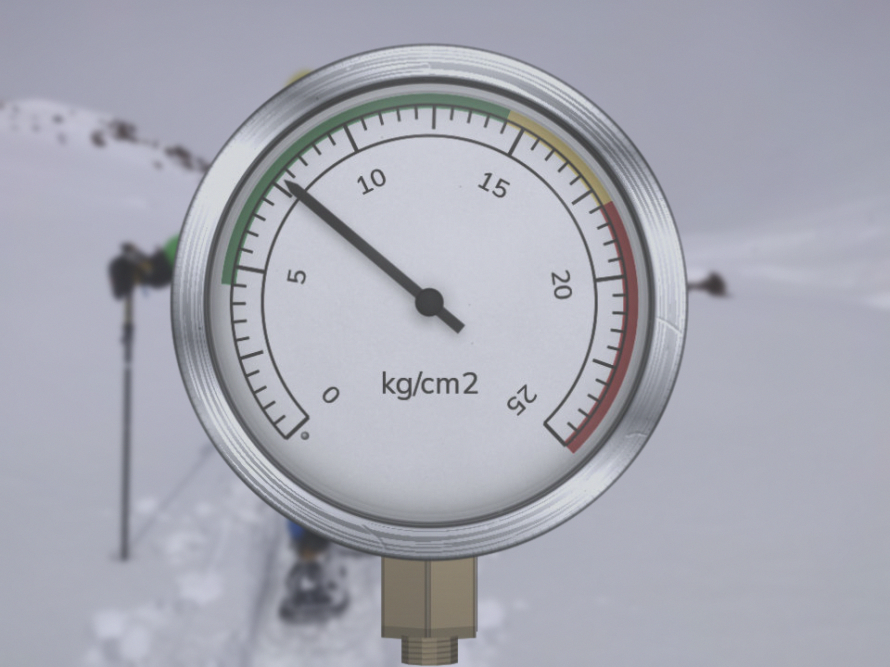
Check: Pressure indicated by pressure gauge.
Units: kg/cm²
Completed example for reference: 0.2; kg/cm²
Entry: 7.75; kg/cm²
